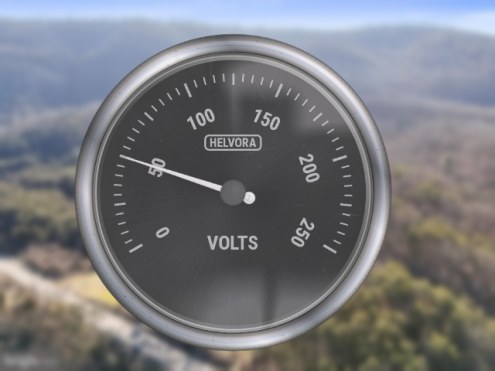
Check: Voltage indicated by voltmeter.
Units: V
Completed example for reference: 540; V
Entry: 50; V
